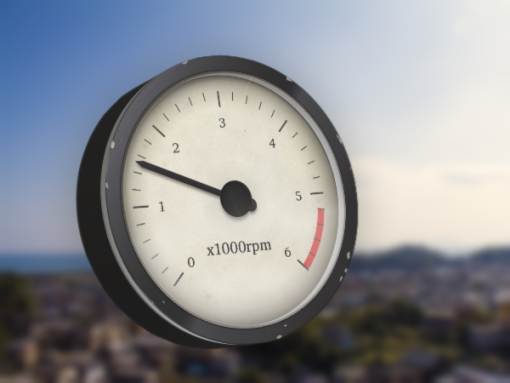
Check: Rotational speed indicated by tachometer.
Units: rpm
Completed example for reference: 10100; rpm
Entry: 1500; rpm
